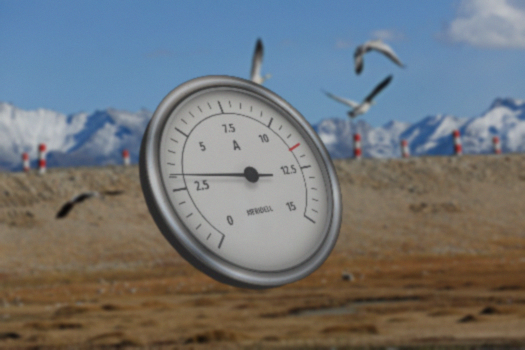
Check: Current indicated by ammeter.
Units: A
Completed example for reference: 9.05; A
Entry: 3; A
